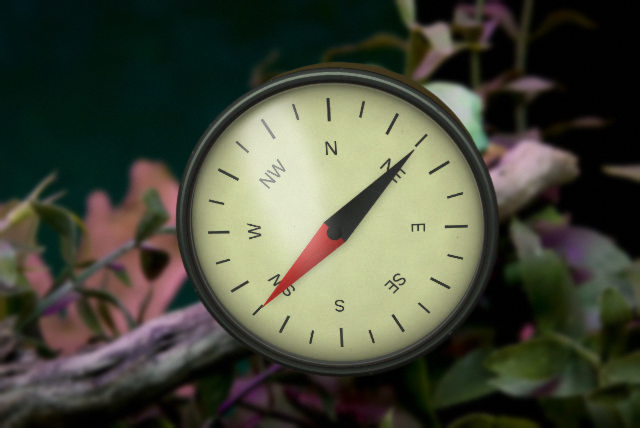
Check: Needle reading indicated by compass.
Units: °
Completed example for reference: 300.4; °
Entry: 225; °
